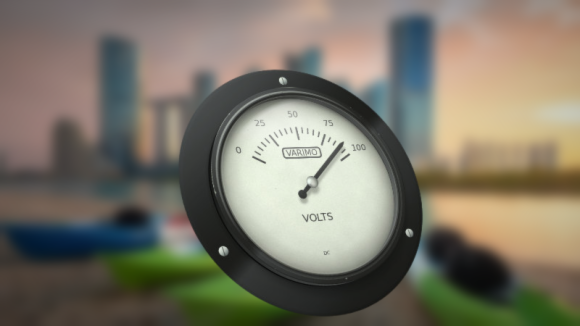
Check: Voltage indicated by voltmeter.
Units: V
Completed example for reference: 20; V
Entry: 90; V
